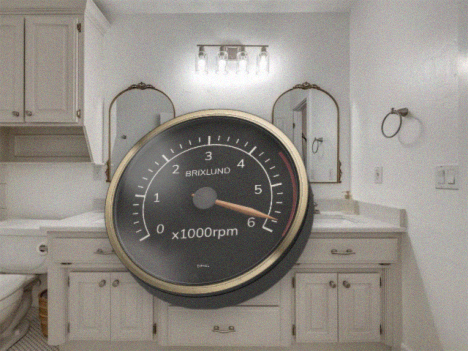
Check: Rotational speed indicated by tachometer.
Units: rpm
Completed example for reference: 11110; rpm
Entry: 5800; rpm
